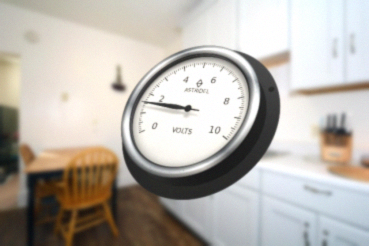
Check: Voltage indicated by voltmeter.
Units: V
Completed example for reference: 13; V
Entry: 1.5; V
